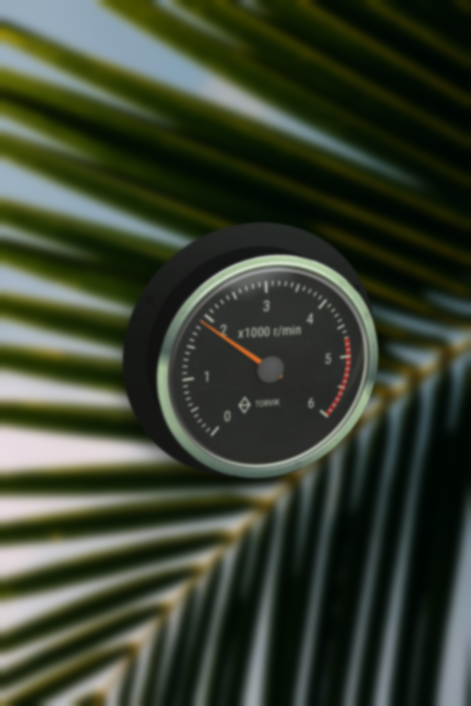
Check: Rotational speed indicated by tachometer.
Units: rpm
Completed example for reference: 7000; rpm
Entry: 1900; rpm
